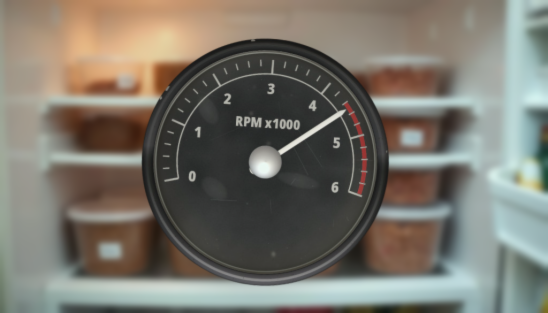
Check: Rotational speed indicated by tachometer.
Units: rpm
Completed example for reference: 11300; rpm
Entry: 4500; rpm
